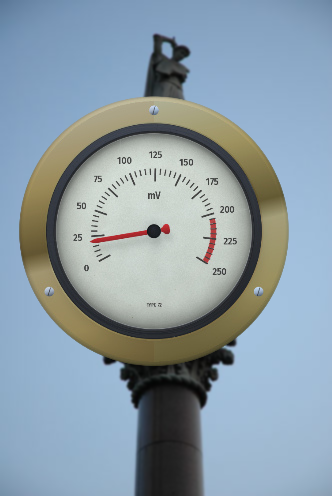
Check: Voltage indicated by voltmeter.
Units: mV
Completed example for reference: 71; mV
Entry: 20; mV
